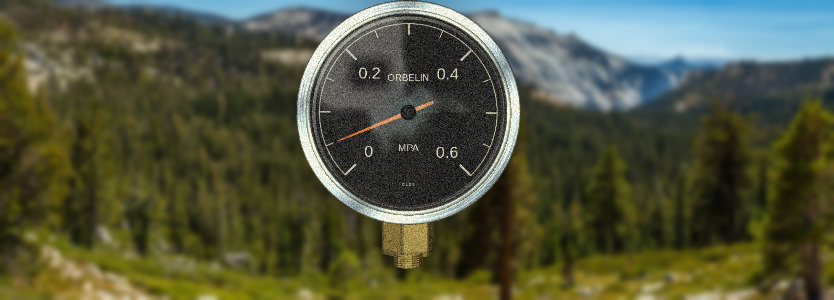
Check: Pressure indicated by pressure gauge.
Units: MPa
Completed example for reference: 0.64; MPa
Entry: 0.05; MPa
